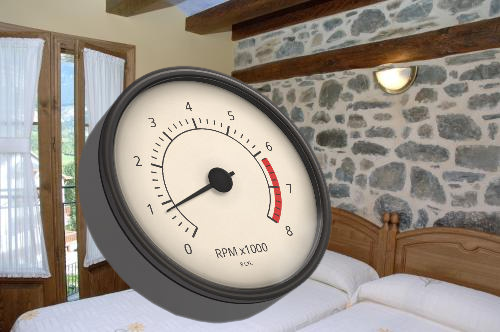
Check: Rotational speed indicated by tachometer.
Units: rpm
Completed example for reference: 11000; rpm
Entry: 800; rpm
